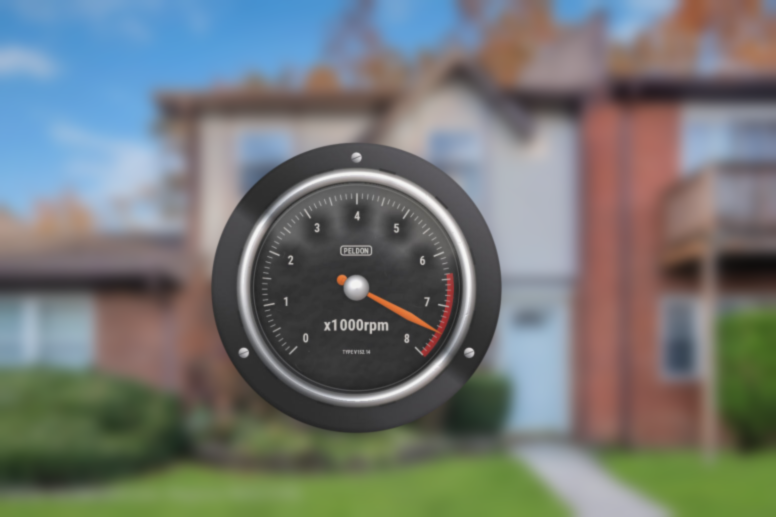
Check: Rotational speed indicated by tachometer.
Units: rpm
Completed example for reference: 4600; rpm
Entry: 7500; rpm
